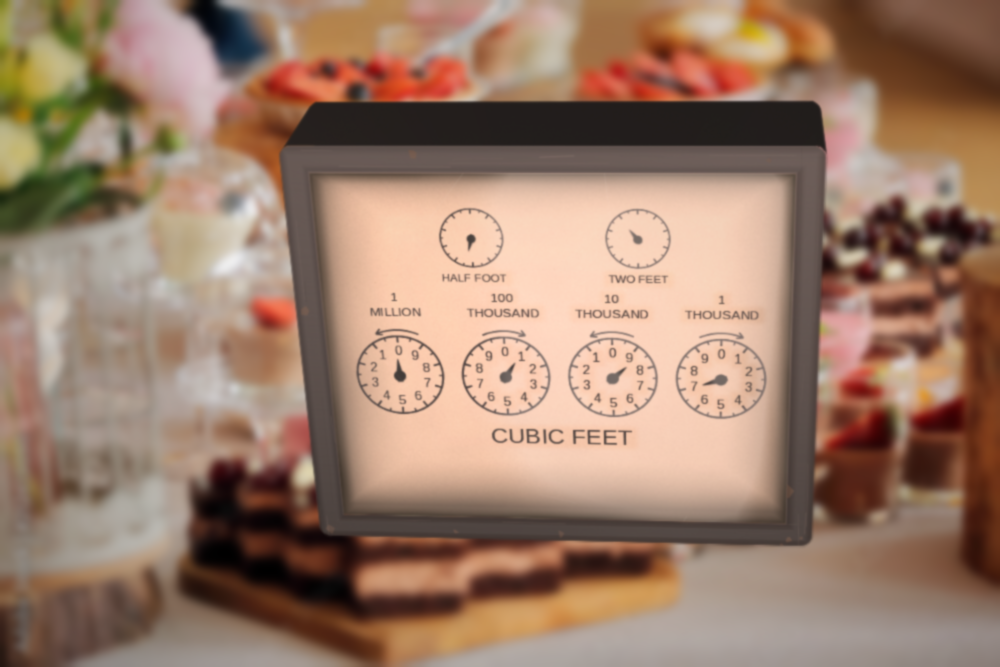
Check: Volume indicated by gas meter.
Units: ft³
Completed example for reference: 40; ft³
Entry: 8700; ft³
